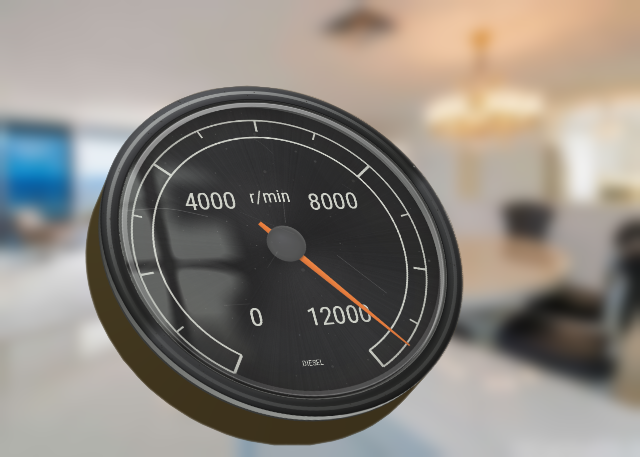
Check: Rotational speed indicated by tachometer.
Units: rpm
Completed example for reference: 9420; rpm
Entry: 11500; rpm
